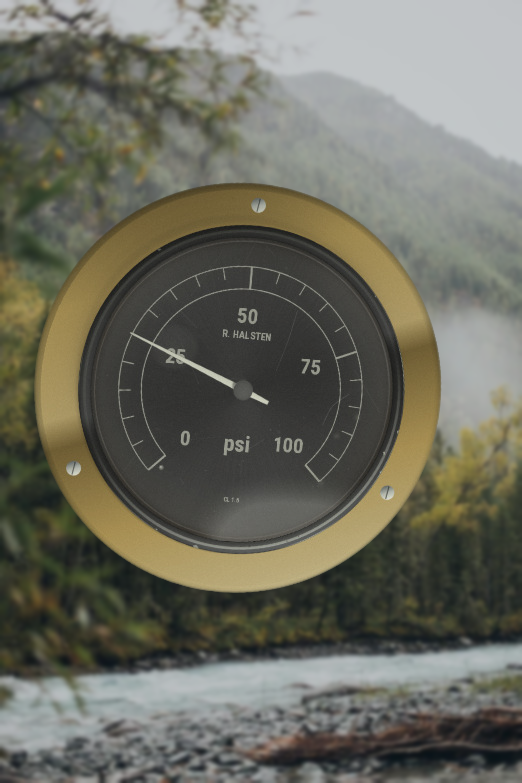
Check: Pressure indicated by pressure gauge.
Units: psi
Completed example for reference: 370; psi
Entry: 25; psi
